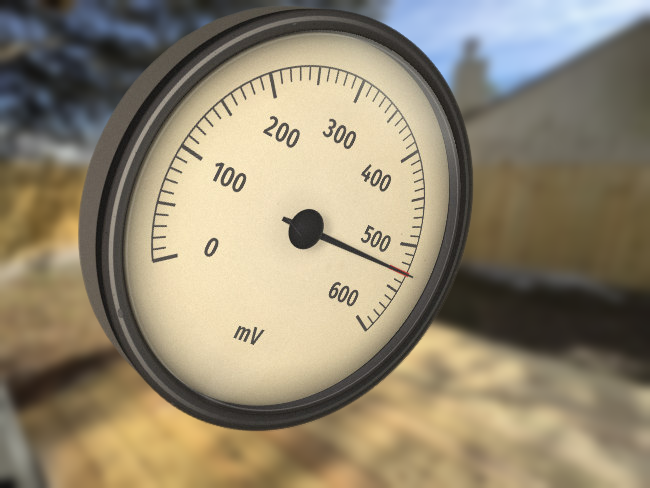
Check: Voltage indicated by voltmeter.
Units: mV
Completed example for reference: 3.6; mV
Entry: 530; mV
